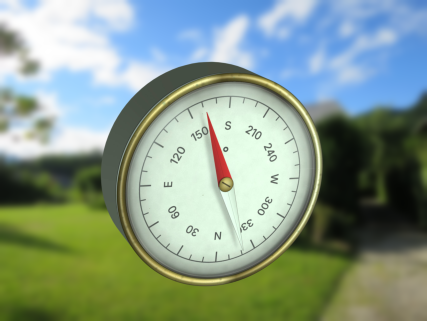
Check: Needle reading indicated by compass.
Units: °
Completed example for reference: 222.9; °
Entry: 160; °
